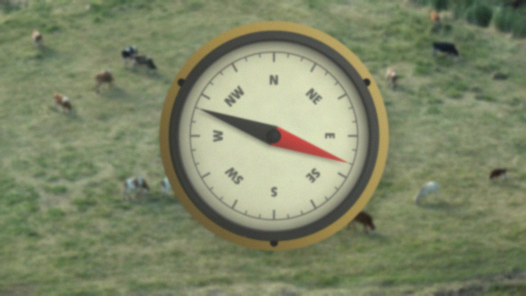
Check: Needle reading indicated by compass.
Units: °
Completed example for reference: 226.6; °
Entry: 110; °
